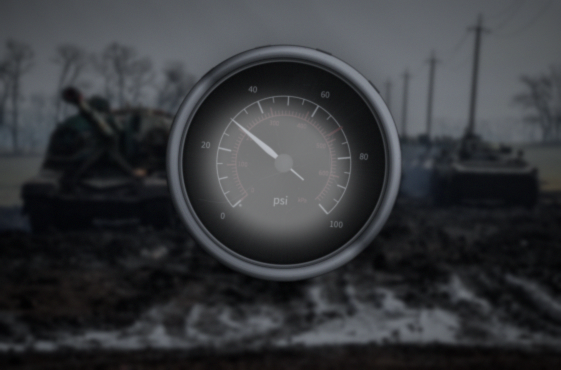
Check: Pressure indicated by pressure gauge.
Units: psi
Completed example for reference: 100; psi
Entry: 30; psi
